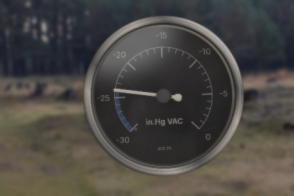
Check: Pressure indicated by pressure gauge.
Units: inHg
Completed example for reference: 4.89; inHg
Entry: -24; inHg
